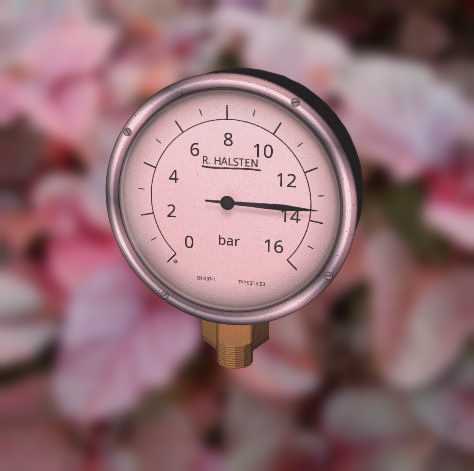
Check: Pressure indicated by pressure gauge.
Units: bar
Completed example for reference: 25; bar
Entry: 13.5; bar
